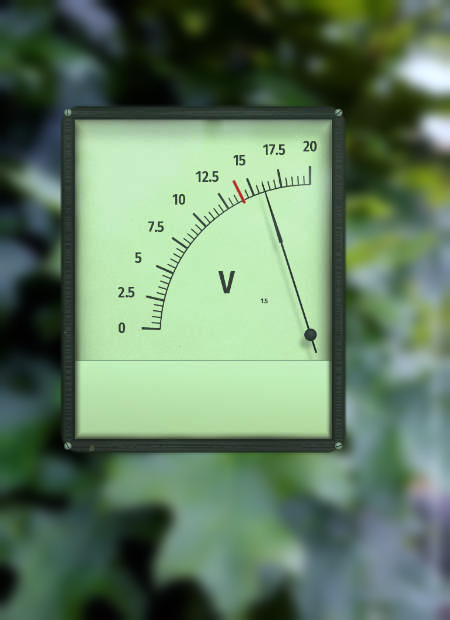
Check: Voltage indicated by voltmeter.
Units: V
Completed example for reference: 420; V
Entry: 16; V
